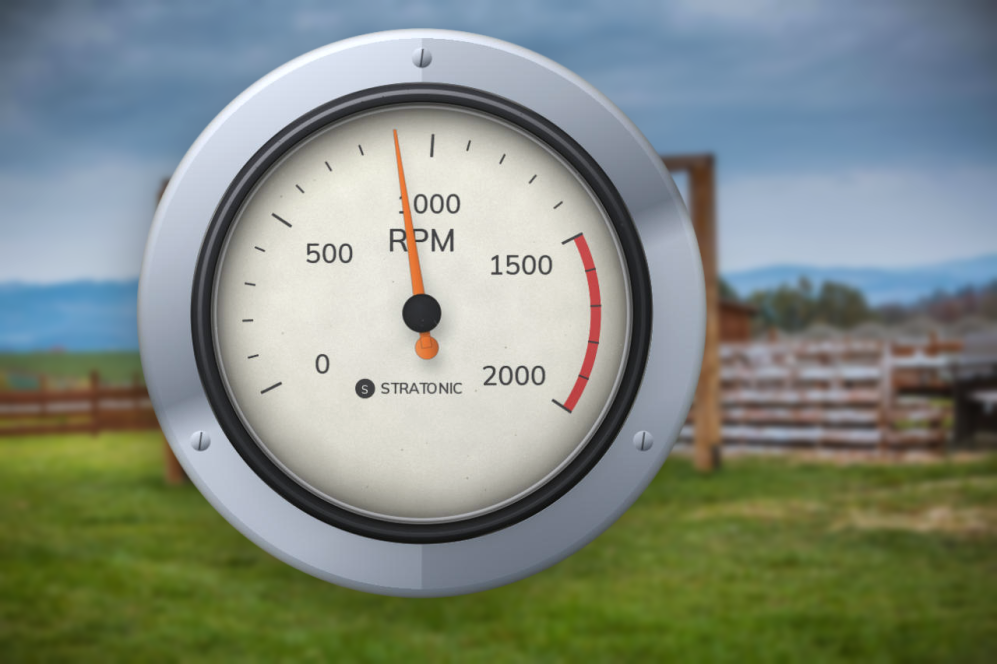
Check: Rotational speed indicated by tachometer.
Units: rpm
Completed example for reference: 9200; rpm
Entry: 900; rpm
